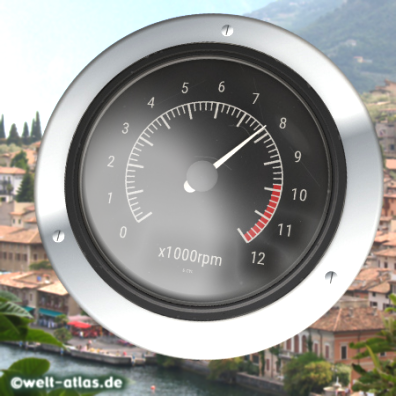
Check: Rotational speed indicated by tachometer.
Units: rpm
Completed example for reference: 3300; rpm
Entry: 7800; rpm
